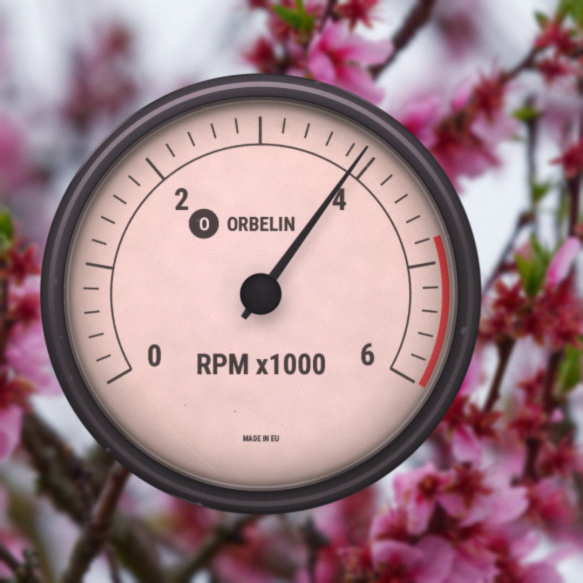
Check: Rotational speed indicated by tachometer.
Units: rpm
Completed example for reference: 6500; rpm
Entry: 3900; rpm
